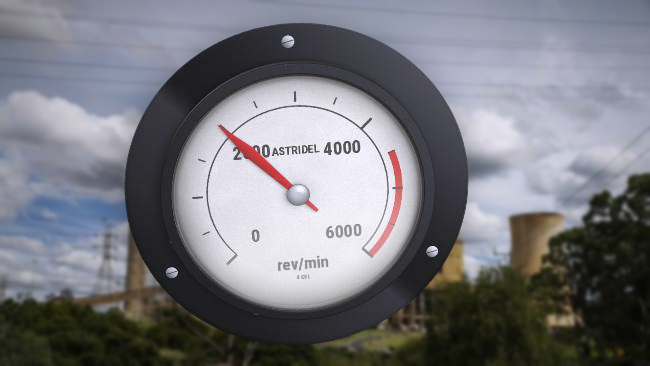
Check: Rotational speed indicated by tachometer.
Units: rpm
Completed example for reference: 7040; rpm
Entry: 2000; rpm
